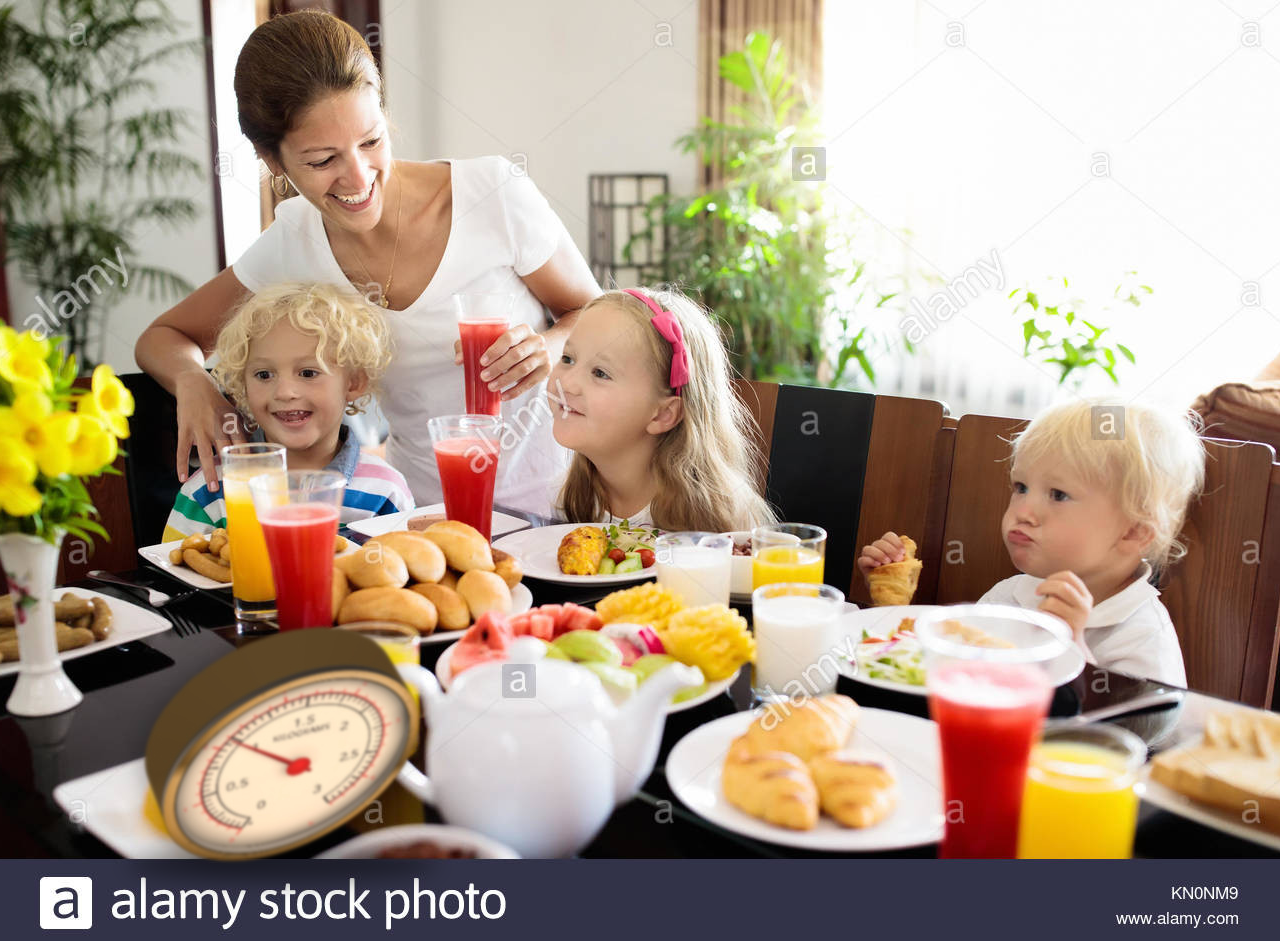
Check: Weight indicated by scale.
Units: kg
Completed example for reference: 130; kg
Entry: 1; kg
